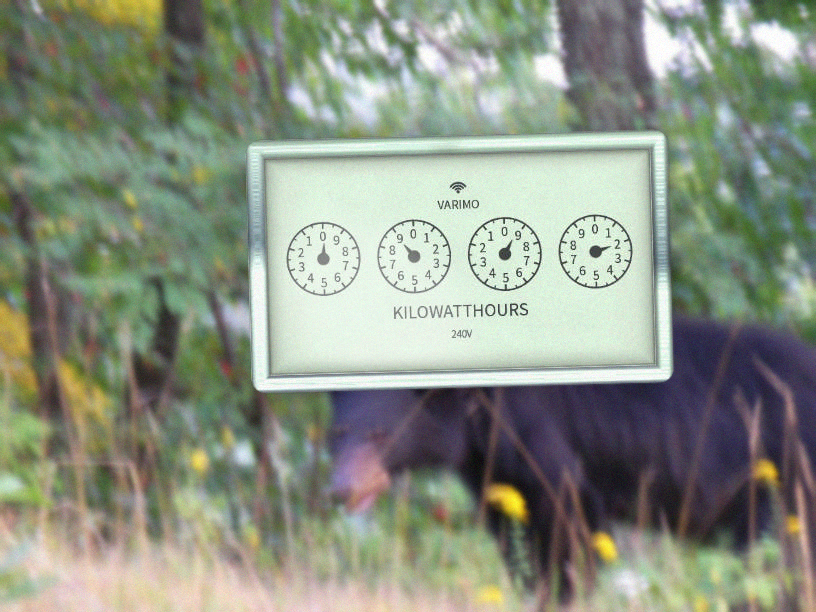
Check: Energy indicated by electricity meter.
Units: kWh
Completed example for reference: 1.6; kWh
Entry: 9892; kWh
